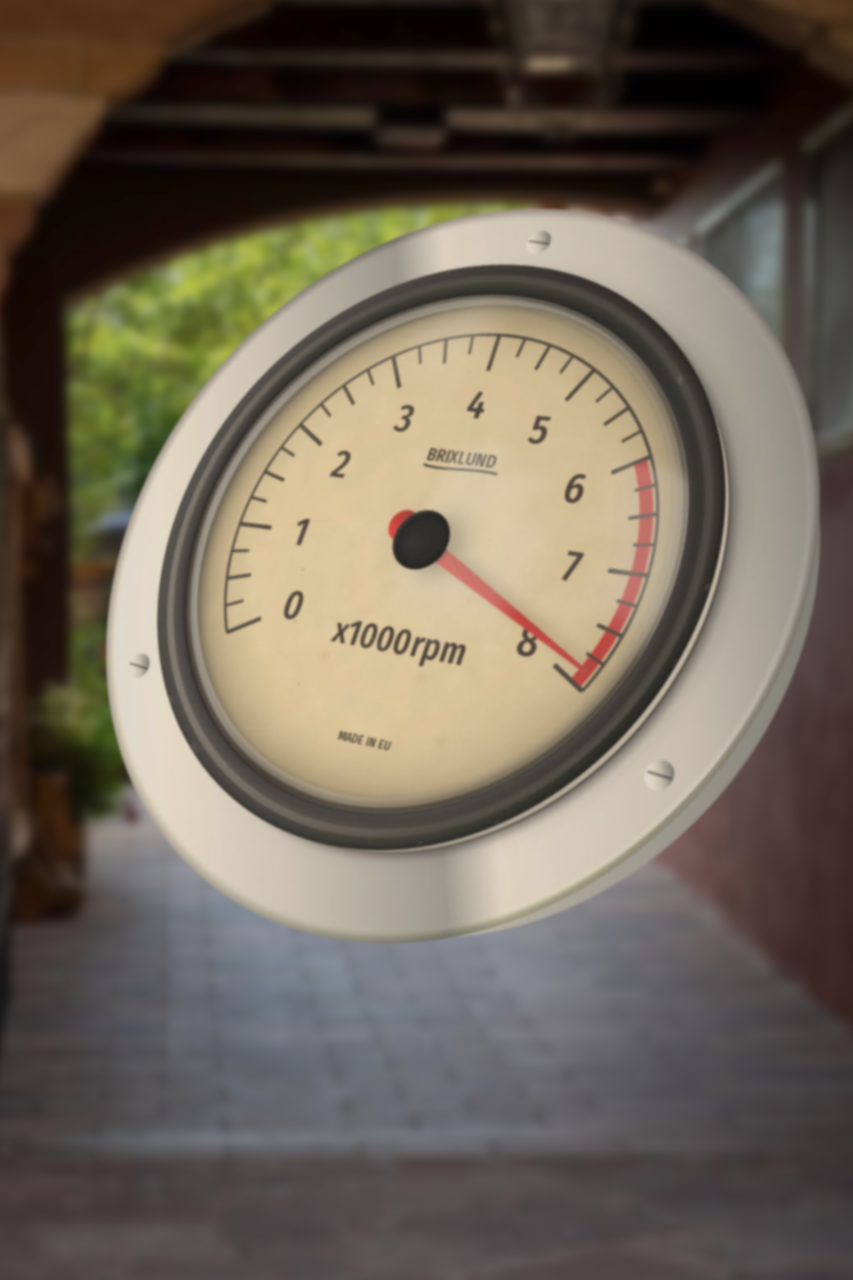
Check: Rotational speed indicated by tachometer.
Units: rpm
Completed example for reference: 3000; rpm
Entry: 7875; rpm
